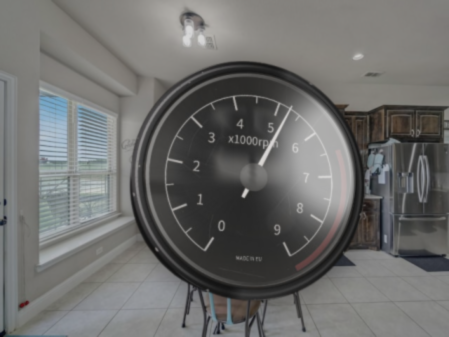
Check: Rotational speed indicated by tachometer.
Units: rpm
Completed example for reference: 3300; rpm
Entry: 5250; rpm
